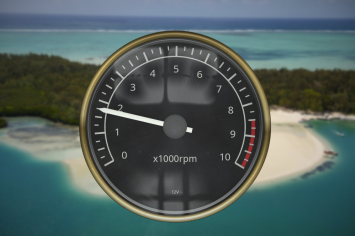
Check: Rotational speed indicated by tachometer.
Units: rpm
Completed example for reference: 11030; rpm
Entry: 1750; rpm
